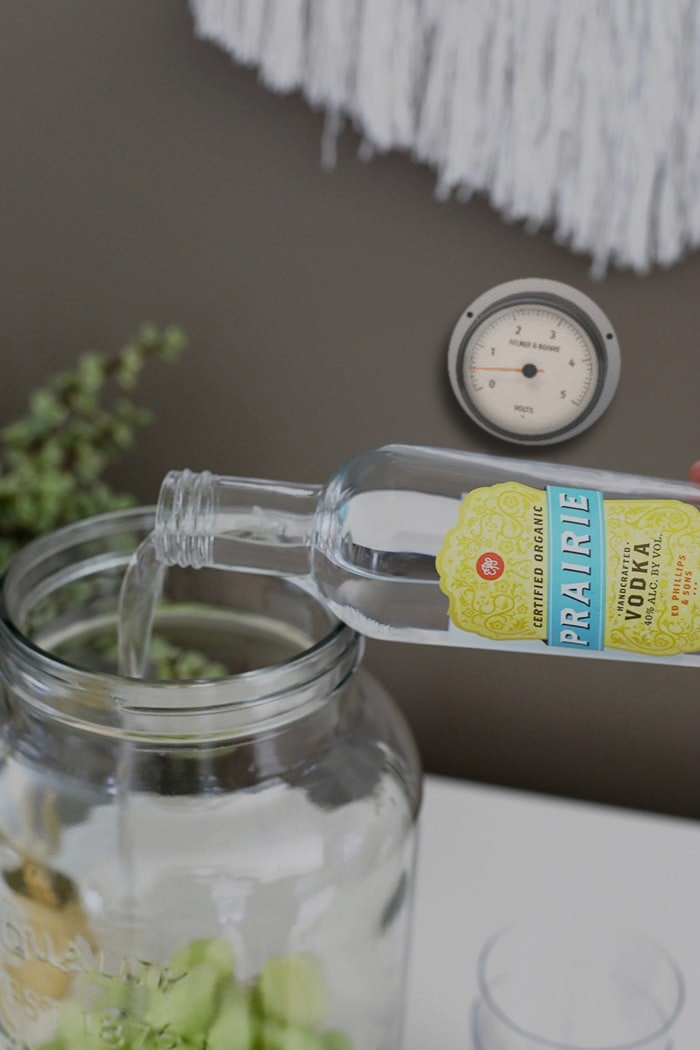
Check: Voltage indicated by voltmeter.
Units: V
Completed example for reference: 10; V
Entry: 0.5; V
